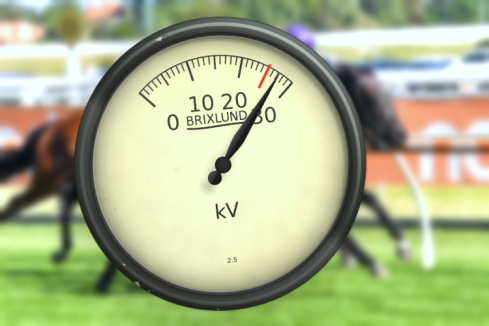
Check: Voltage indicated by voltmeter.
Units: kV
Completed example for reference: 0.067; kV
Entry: 27; kV
